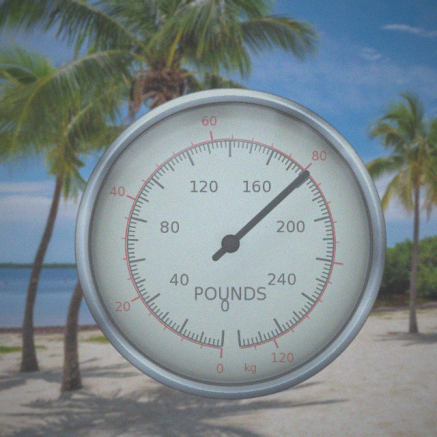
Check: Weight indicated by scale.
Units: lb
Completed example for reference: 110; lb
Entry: 178; lb
